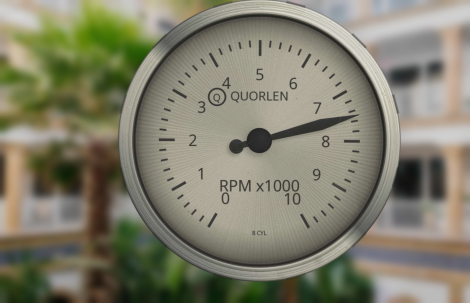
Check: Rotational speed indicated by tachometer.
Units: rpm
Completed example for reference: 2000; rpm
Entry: 7500; rpm
